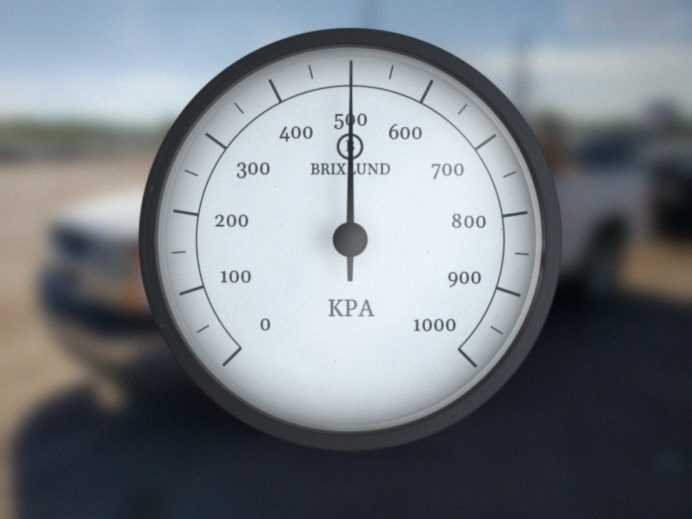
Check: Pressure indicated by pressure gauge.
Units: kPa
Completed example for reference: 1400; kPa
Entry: 500; kPa
